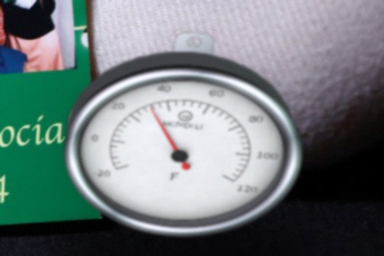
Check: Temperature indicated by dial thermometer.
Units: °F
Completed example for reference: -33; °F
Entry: 32; °F
